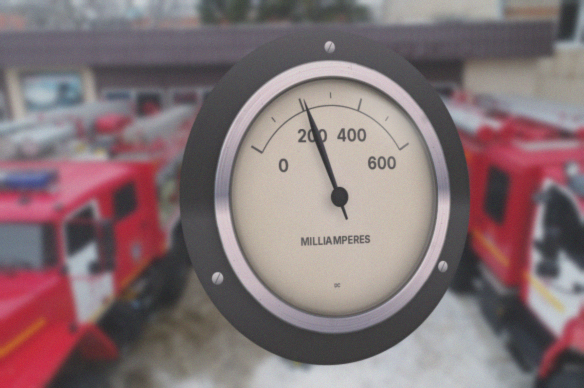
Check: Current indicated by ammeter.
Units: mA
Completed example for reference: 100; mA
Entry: 200; mA
